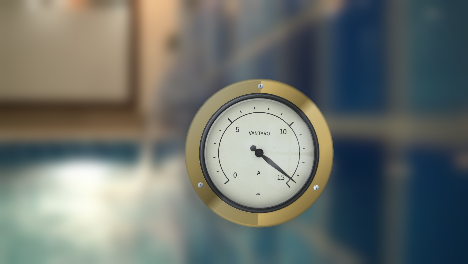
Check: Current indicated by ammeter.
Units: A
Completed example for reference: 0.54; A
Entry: 14.5; A
